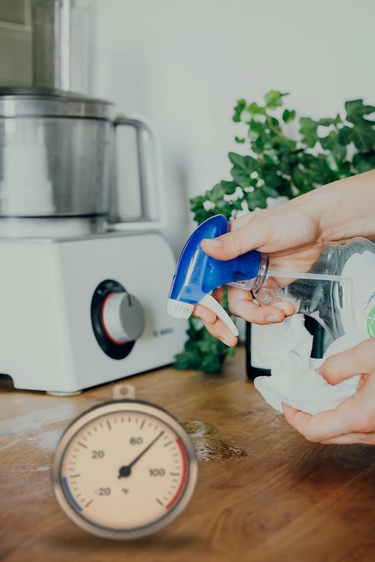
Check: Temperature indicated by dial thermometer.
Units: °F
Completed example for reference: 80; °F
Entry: 72; °F
